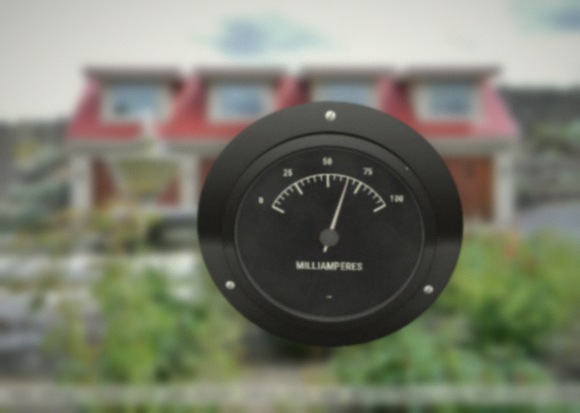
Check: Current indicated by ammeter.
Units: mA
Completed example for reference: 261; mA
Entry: 65; mA
